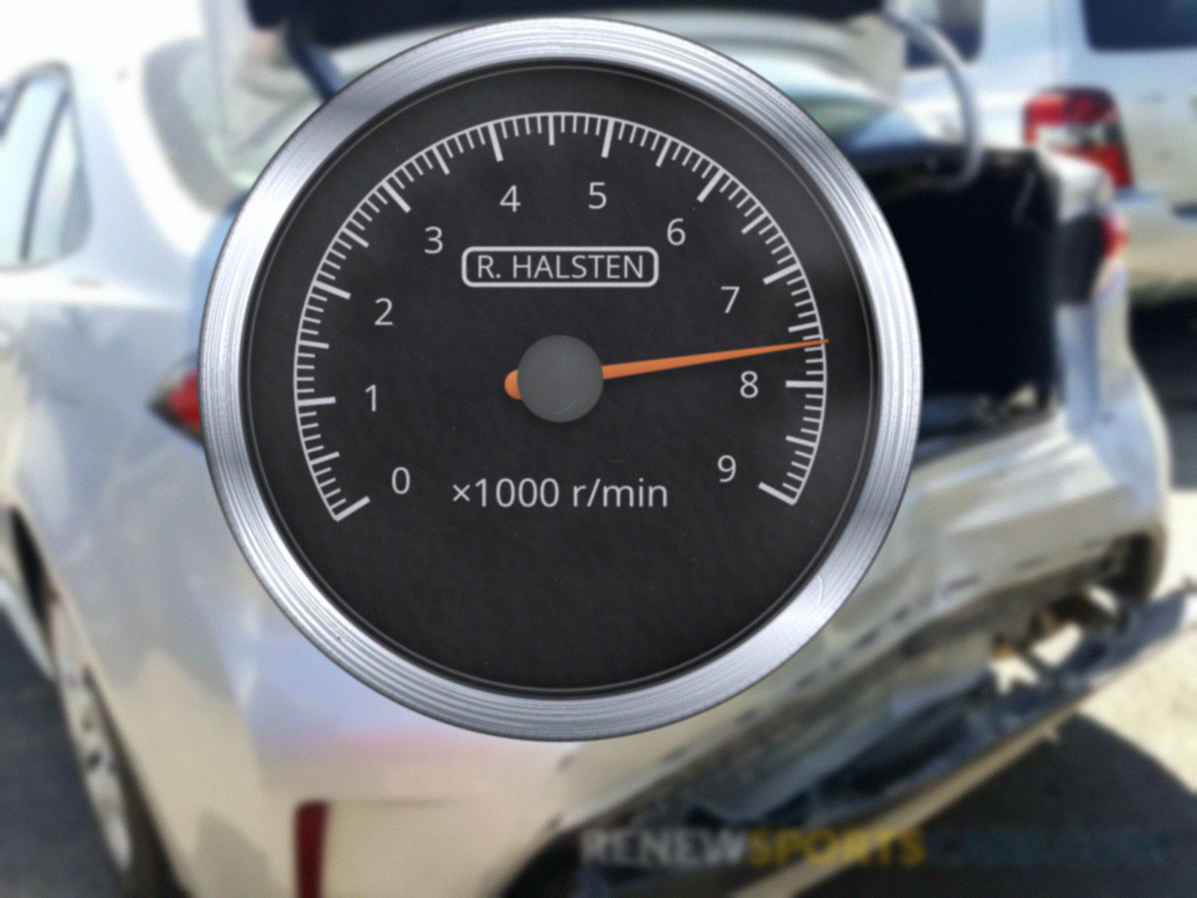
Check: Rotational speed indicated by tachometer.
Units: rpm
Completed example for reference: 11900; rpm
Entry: 7650; rpm
